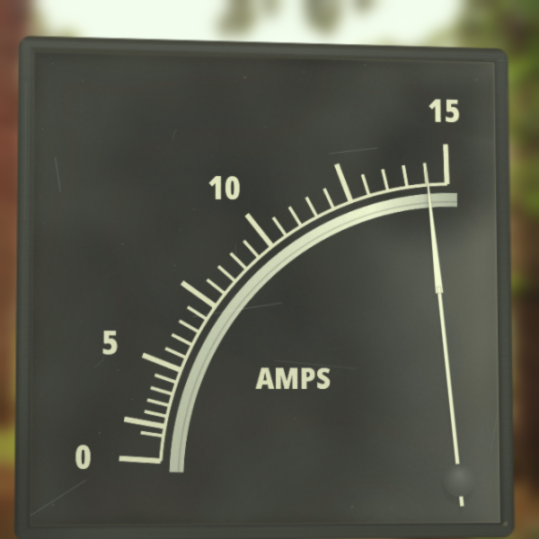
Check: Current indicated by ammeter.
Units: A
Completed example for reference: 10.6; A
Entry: 14.5; A
